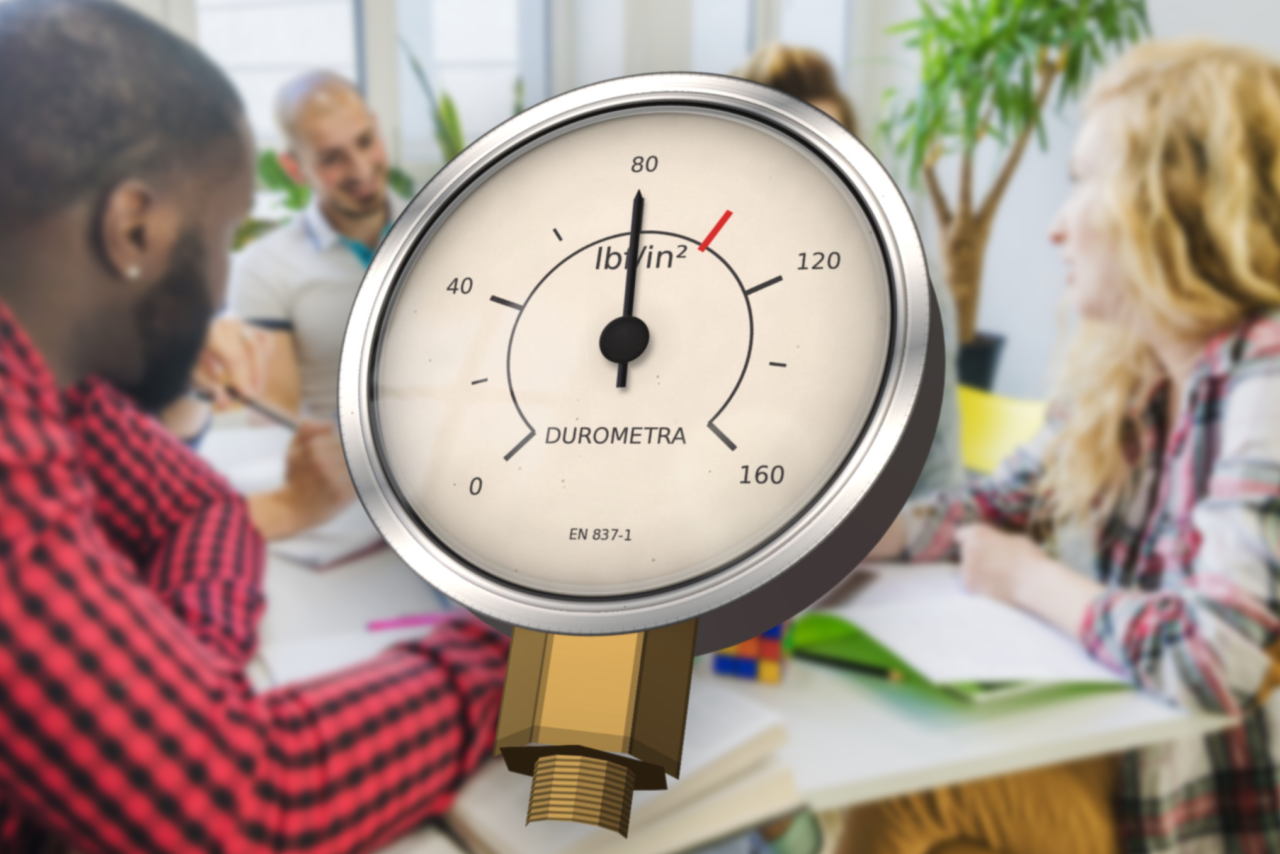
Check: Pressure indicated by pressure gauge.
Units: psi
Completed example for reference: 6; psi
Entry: 80; psi
